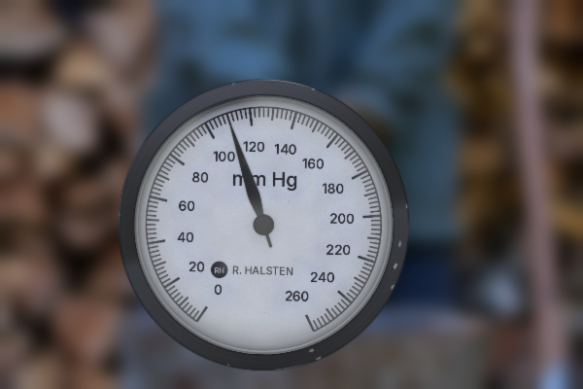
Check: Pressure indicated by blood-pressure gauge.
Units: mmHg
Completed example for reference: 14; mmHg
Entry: 110; mmHg
